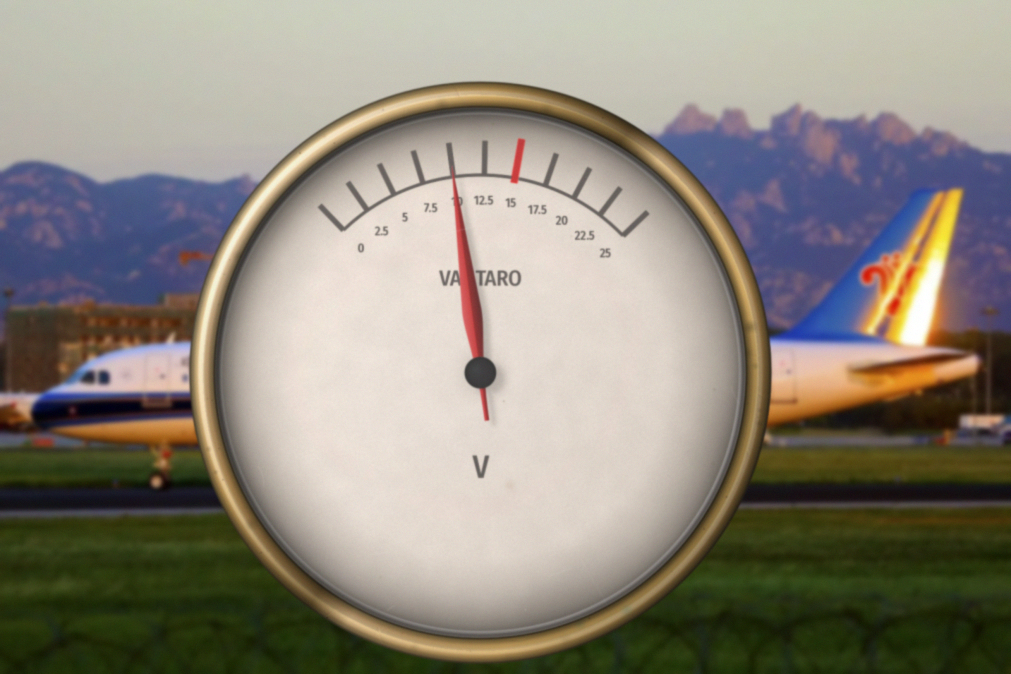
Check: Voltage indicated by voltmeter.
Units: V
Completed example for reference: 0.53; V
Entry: 10; V
